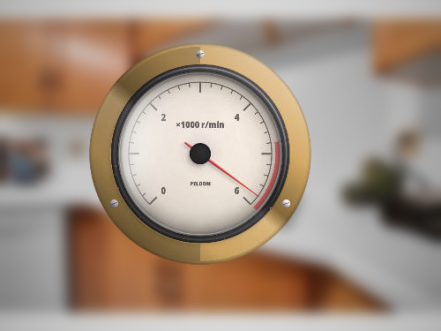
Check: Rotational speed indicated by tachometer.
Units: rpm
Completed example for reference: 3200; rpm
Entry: 5800; rpm
